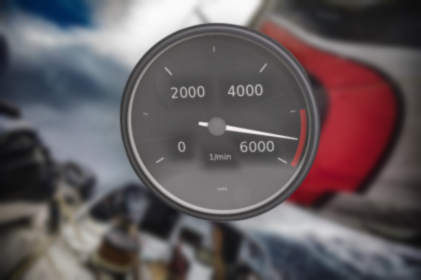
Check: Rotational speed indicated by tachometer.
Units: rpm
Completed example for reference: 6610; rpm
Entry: 5500; rpm
